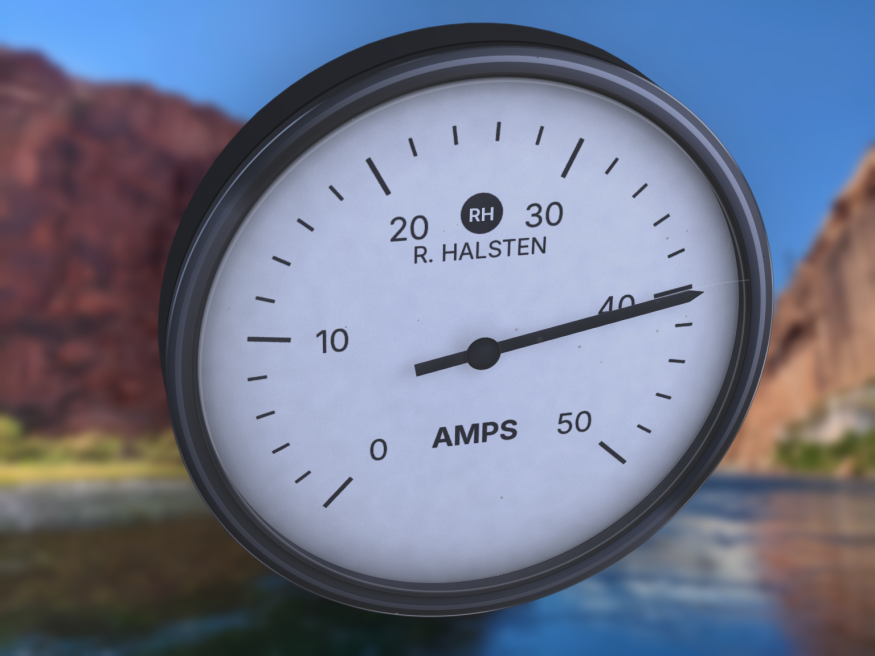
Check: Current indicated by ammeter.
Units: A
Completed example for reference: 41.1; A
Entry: 40; A
